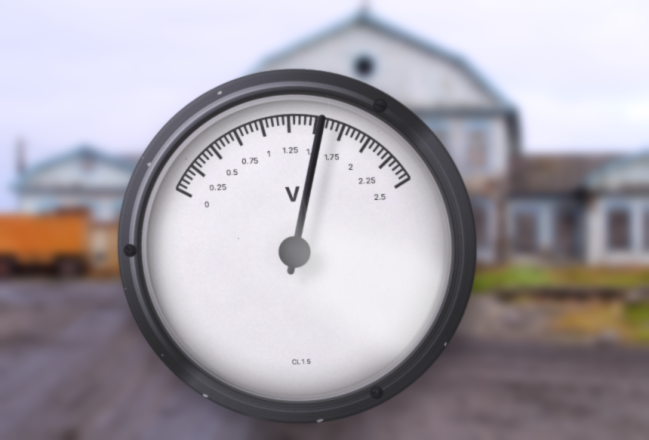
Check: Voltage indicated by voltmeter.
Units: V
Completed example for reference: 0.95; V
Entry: 1.55; V
